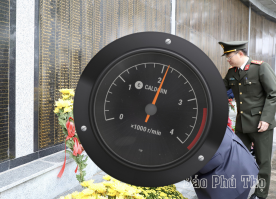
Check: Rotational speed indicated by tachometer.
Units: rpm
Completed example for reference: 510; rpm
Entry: 2100; rpm
